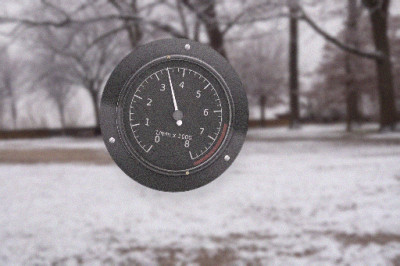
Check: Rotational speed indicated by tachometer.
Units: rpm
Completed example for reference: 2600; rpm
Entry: 3400; rpm
